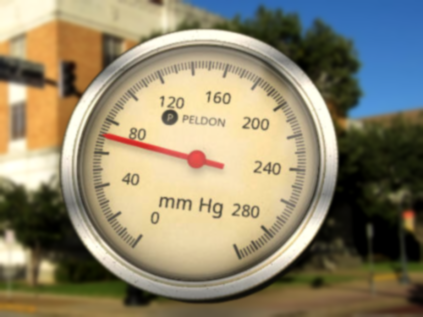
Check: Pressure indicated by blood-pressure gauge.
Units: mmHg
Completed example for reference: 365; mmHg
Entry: 70; mmHg
